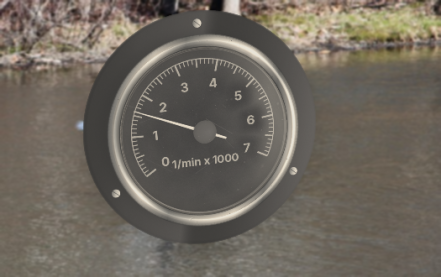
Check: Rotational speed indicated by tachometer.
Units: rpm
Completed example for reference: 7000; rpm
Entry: 1600; rpm
